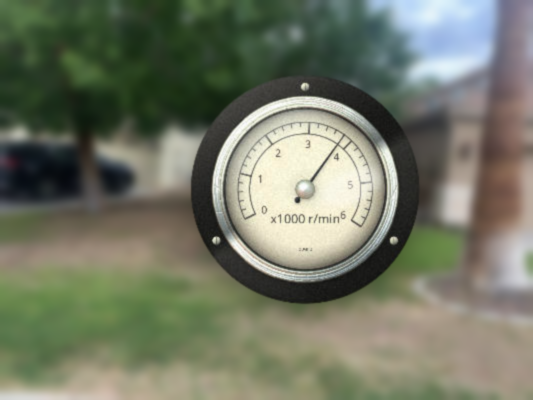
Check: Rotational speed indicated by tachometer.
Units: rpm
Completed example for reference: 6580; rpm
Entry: 3800; rpm
